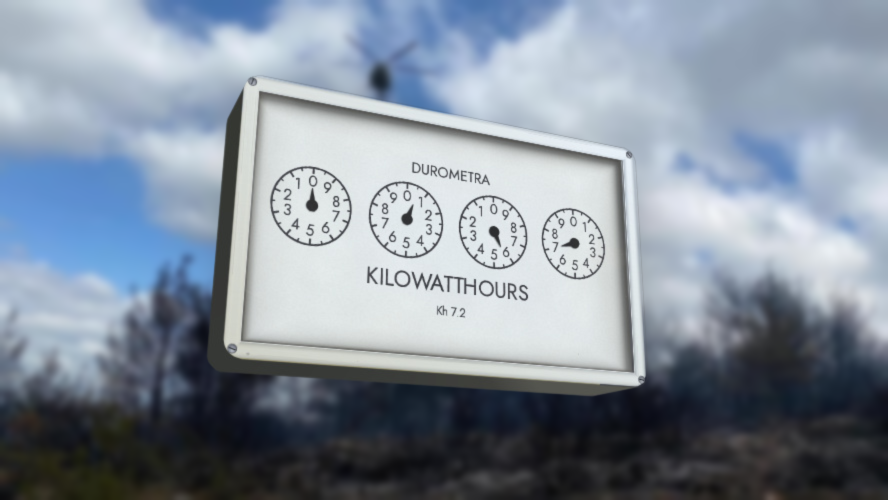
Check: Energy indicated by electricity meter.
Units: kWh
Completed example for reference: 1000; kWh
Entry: 57; kWh
